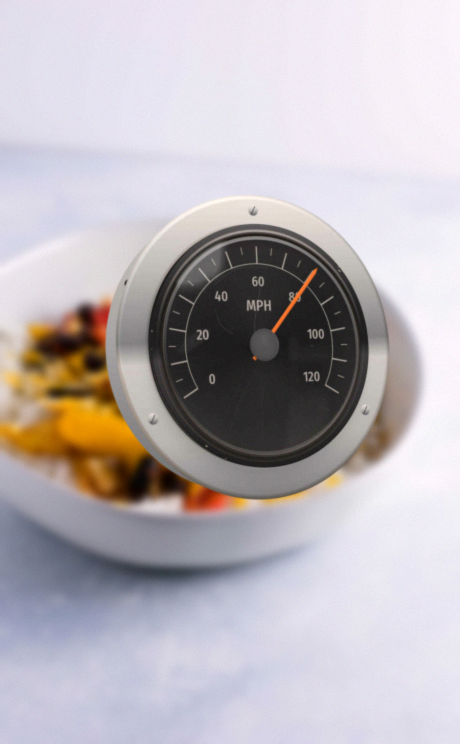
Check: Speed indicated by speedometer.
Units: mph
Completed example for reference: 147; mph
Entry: 80; mph
